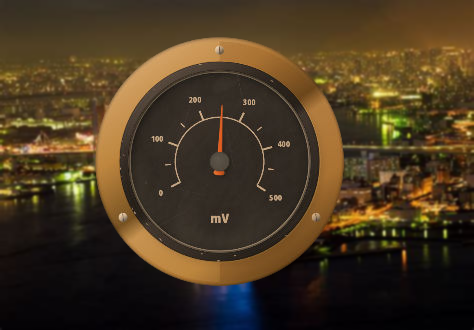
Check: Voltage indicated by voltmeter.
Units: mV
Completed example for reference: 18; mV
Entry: 250; mV
